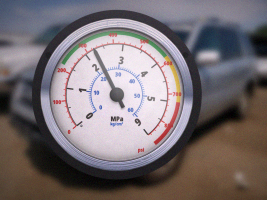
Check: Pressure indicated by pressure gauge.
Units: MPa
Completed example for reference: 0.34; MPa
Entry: 2.25; MPa
